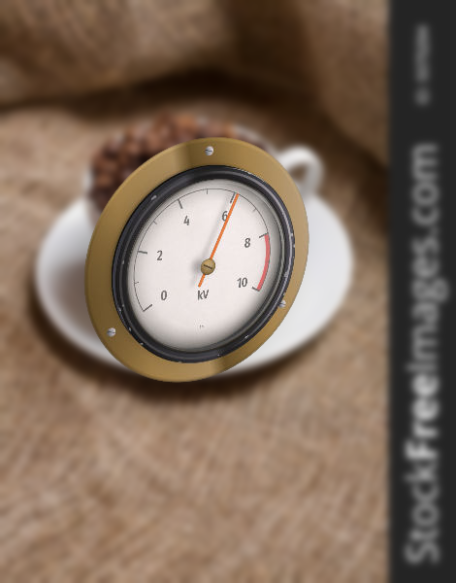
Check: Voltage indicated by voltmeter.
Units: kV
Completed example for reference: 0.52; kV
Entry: 6; kV
